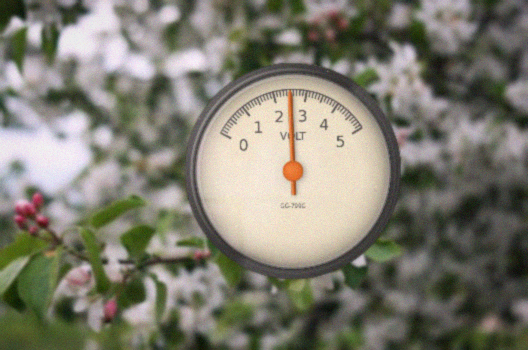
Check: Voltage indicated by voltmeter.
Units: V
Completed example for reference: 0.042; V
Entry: 2.5; V
